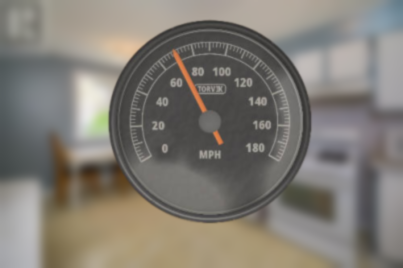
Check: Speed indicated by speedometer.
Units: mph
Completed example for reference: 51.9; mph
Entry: 70; mph
